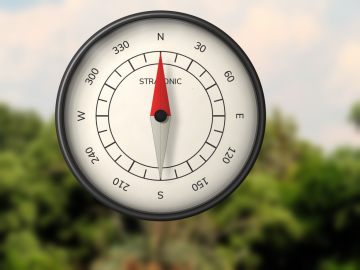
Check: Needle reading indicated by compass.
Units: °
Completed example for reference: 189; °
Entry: 0; °
